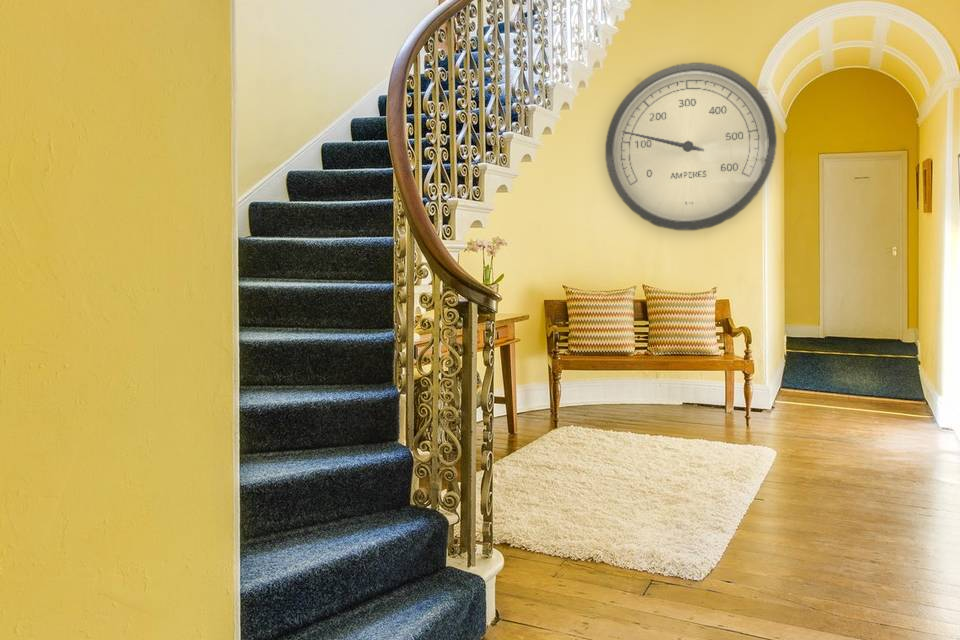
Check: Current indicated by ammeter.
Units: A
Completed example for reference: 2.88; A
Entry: 120; A
